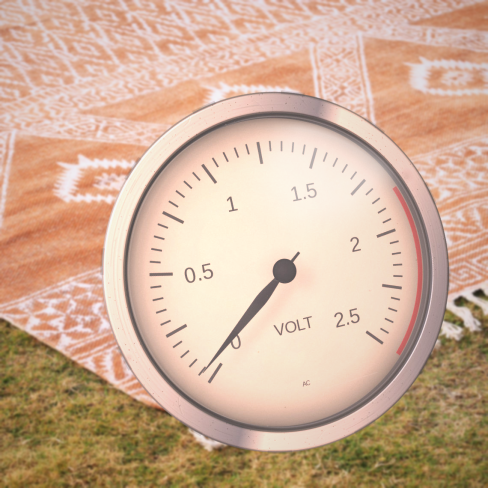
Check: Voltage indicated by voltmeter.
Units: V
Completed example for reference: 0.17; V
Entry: 0.05; V
